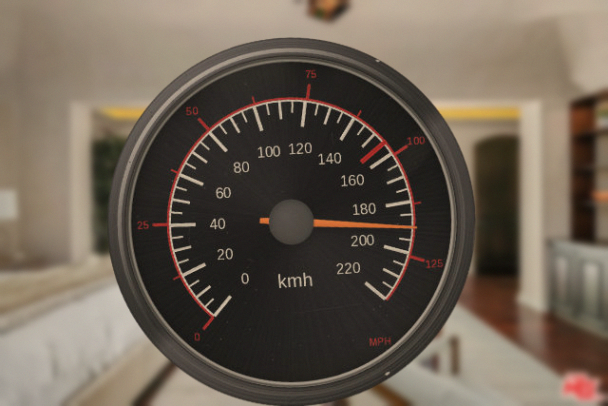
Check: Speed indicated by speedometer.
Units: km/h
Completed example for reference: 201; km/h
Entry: 190; km/h
